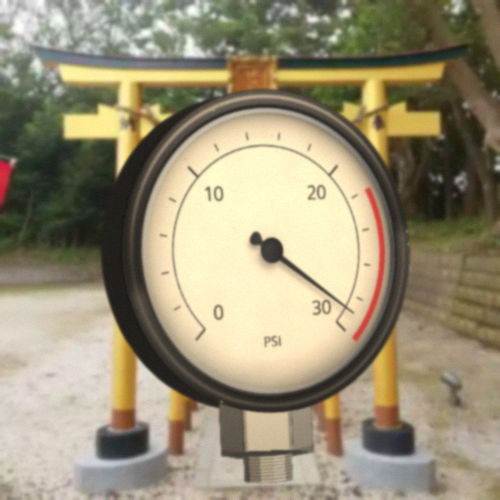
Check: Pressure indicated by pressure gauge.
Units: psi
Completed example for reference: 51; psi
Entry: 29; psi
